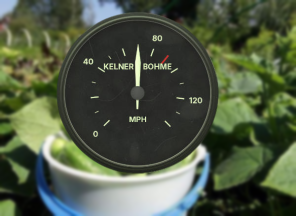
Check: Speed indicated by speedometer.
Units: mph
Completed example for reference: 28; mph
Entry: 70; mph
